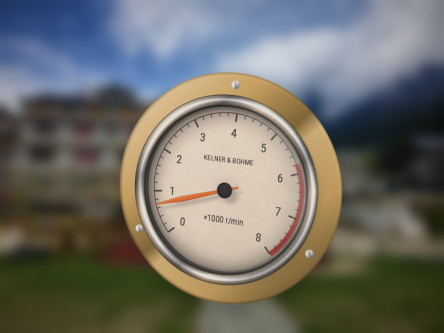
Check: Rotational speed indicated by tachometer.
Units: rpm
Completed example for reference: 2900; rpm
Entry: 700; rpm
